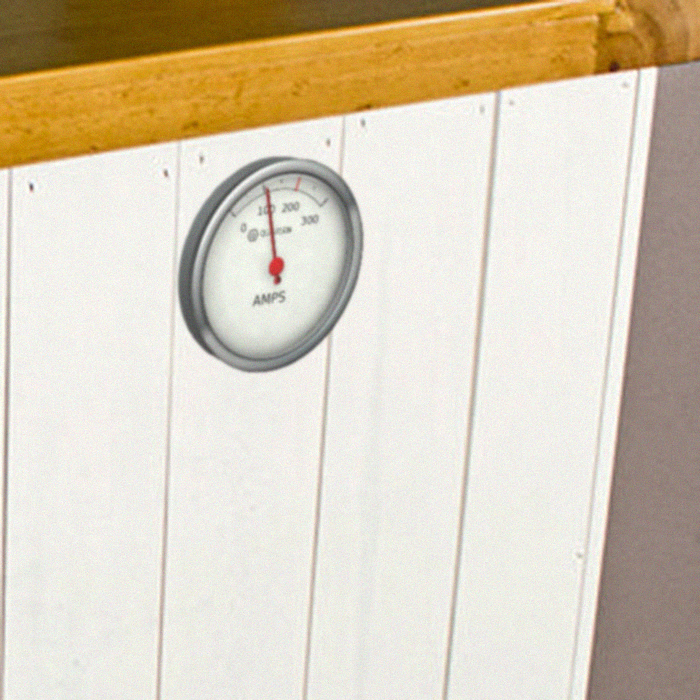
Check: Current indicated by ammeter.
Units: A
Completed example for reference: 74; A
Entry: 100; A
